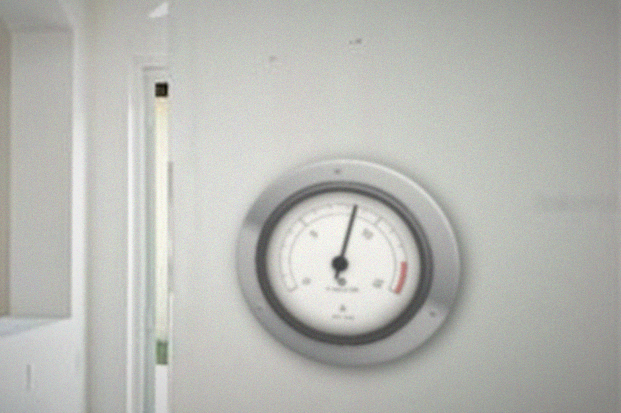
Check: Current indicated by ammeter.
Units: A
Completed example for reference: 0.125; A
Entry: 8.5; A
